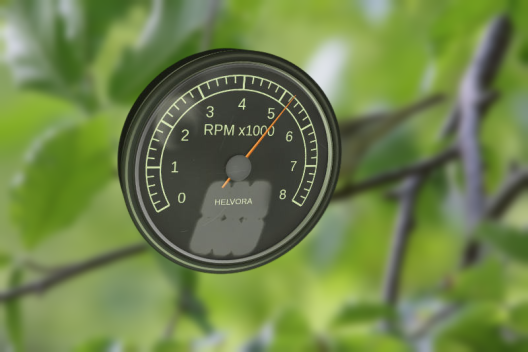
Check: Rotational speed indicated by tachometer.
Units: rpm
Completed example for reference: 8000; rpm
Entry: 5200; rpm
